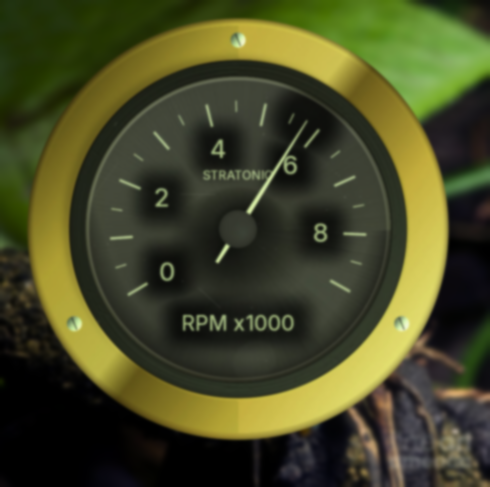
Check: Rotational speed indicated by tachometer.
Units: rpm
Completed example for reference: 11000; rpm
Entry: 5750; rpm
